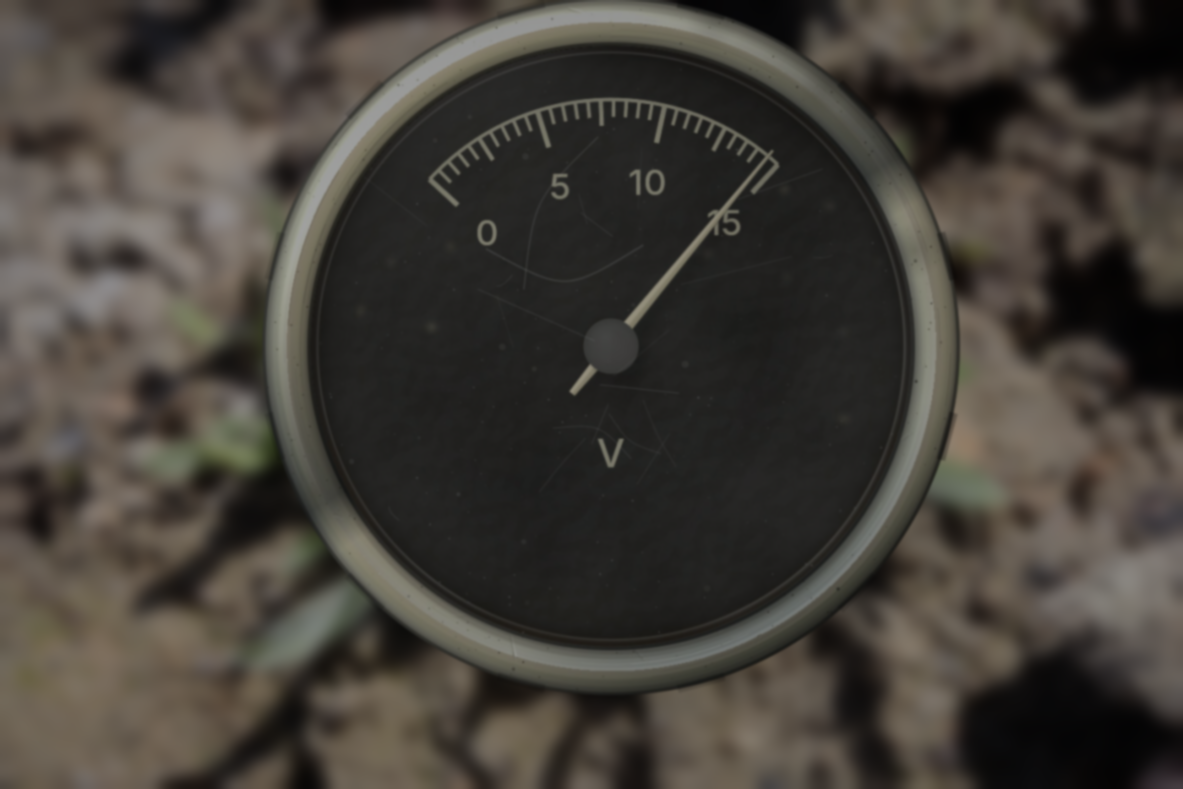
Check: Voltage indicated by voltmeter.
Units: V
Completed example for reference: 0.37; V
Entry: 14.5; V
